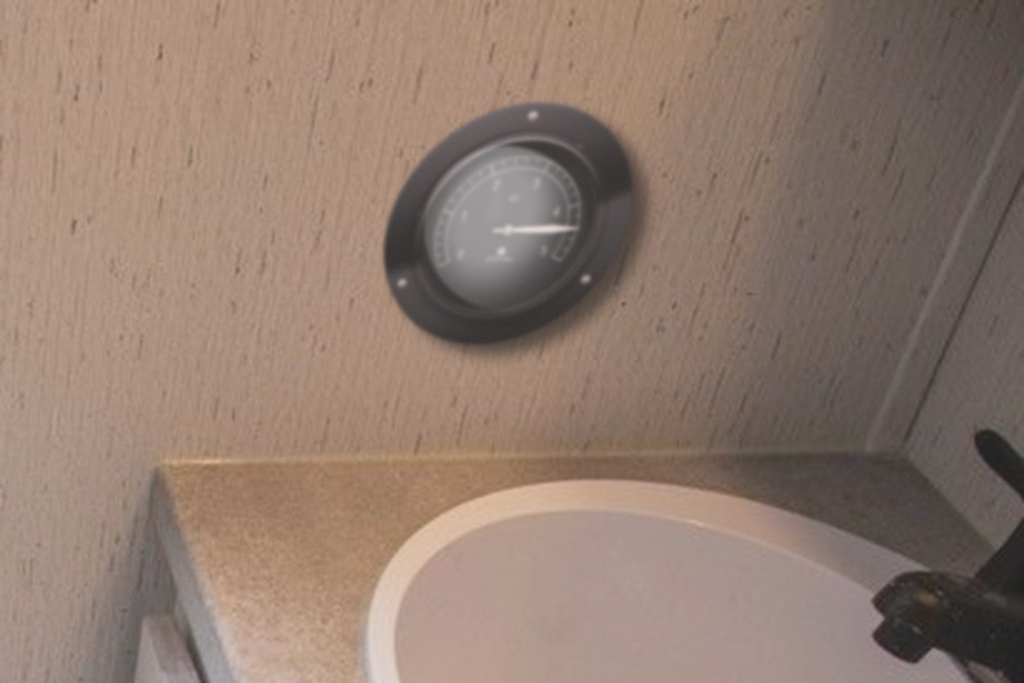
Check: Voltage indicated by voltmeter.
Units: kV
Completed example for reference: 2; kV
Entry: 4.4; kV
